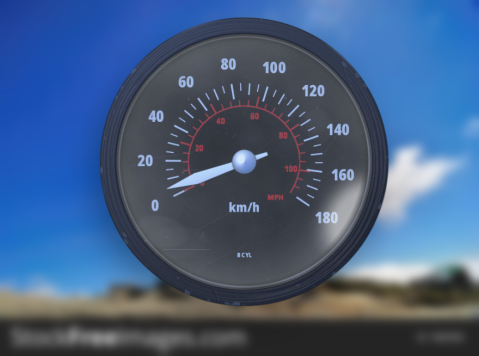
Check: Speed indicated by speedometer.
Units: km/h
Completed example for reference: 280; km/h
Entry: 5; km/h
